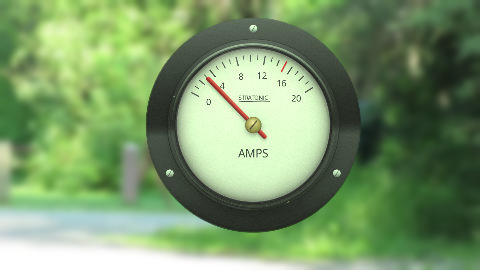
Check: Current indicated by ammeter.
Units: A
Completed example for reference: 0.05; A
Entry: 3; A
